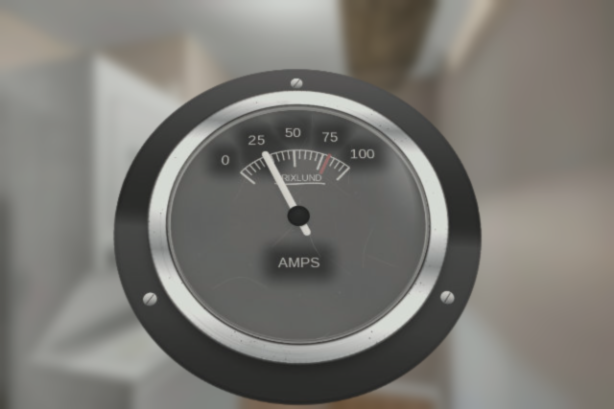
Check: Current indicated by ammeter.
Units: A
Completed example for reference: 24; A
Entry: 25; A
